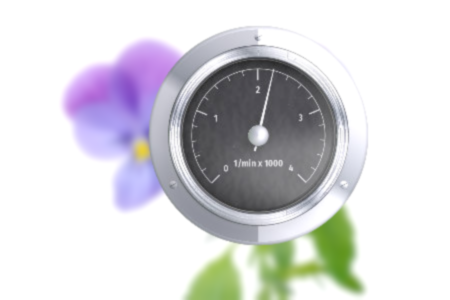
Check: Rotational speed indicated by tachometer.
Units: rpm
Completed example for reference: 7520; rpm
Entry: 2200; rpm
